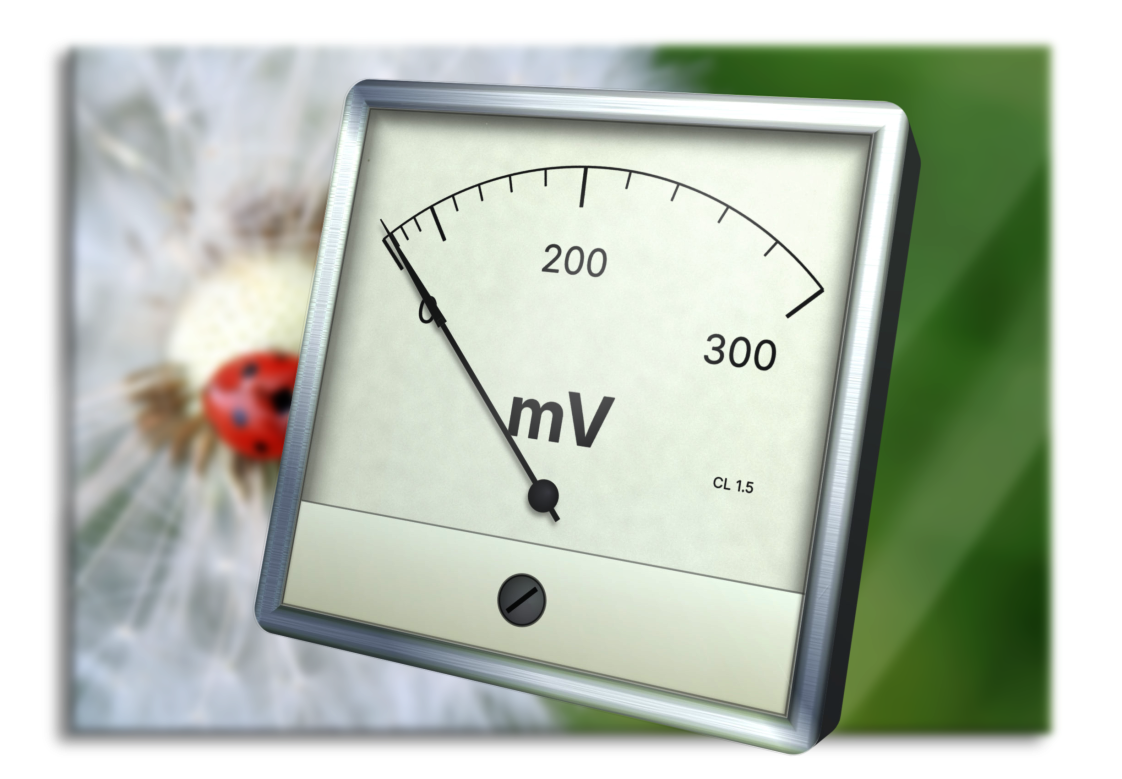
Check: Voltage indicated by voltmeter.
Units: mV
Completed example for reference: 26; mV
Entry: 40; mV
